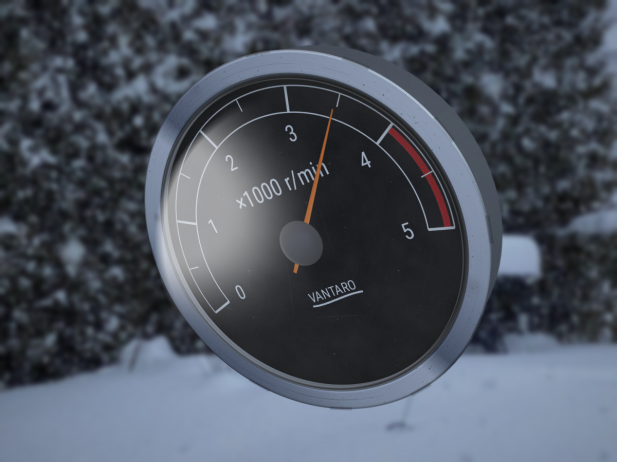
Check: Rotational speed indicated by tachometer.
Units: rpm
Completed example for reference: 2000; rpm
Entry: 3500; rpm
